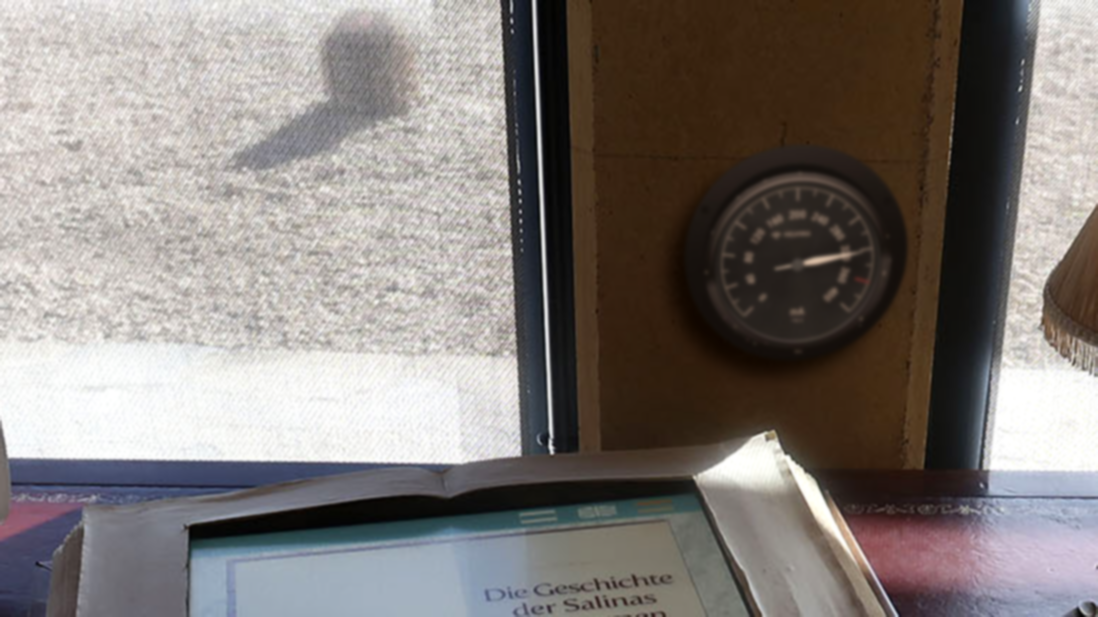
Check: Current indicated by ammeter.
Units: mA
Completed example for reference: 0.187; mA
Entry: 320; mA
